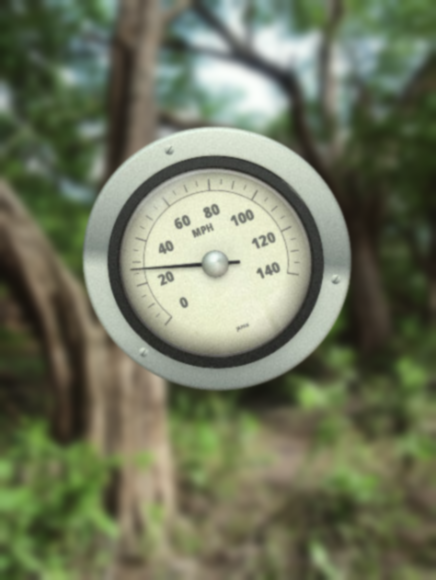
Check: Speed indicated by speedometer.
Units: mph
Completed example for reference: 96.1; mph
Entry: 27.5; mph
